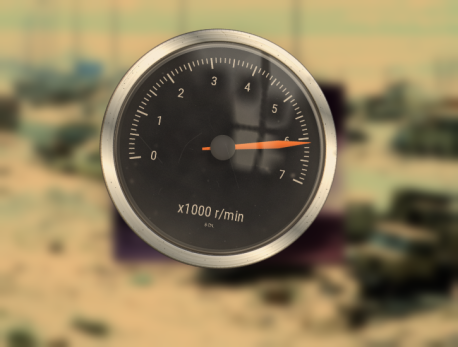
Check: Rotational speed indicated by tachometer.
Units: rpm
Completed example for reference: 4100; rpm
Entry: 6100; rpm
